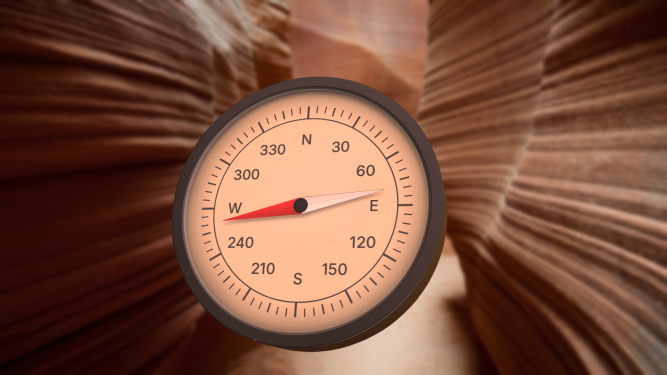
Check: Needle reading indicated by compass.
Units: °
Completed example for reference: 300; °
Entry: 260; °
